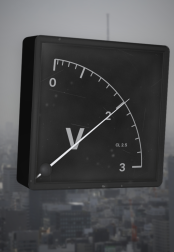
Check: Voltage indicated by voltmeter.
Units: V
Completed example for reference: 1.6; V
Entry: 2; V
